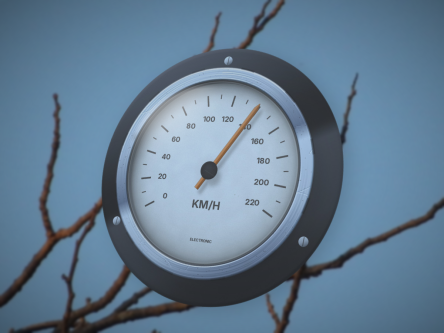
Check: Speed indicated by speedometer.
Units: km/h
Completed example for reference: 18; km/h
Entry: 140; km/h
